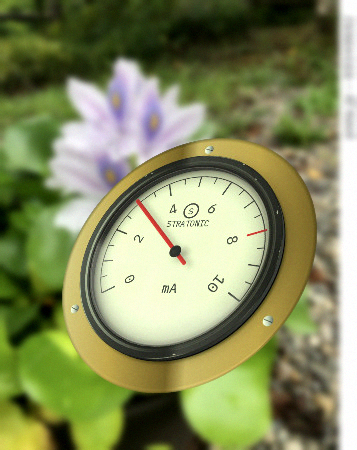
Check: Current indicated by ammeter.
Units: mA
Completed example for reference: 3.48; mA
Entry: 3; mA
